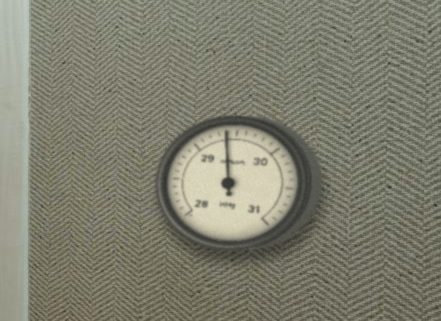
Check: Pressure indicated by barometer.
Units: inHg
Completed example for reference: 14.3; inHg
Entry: 29.4; inHg
